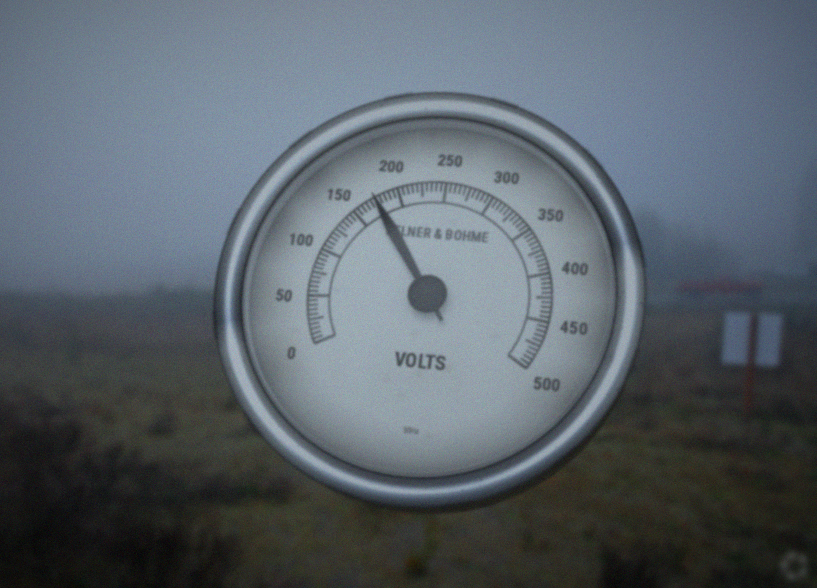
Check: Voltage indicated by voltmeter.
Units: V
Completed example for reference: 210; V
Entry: 175; V
